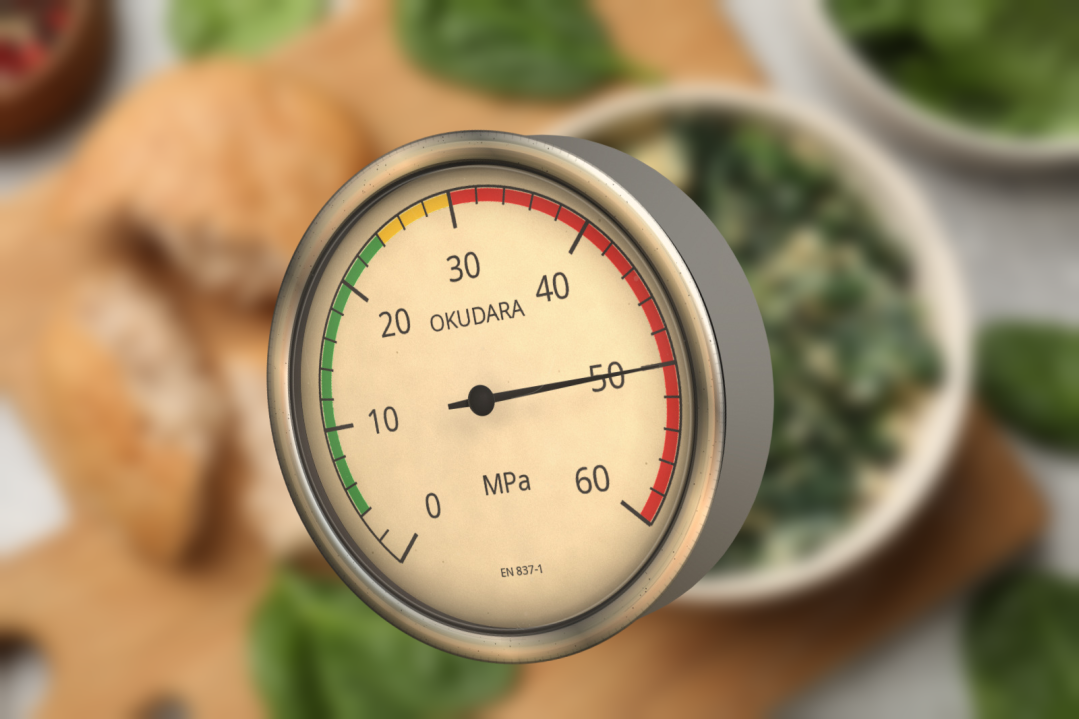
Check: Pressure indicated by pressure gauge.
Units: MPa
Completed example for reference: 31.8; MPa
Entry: 50; MPa
